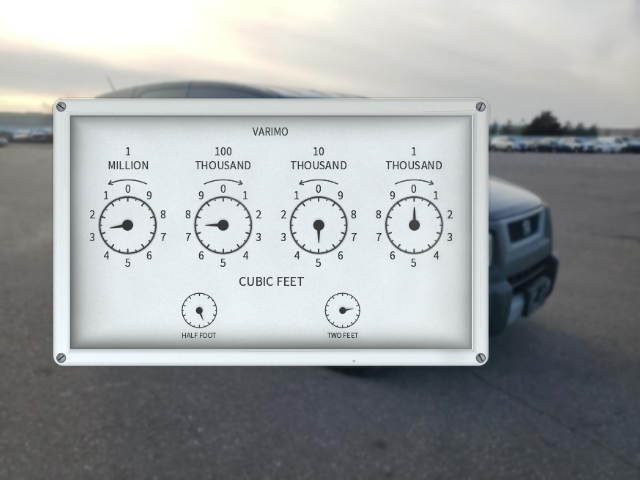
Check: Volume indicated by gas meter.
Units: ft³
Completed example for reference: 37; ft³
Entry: 275000; ft³
